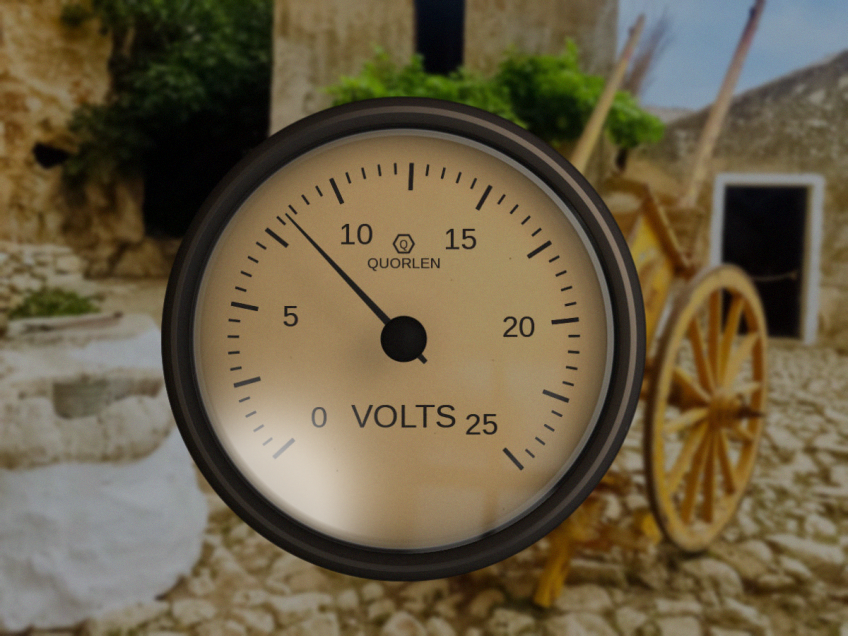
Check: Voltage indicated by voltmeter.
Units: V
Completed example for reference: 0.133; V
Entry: 8.25; V
